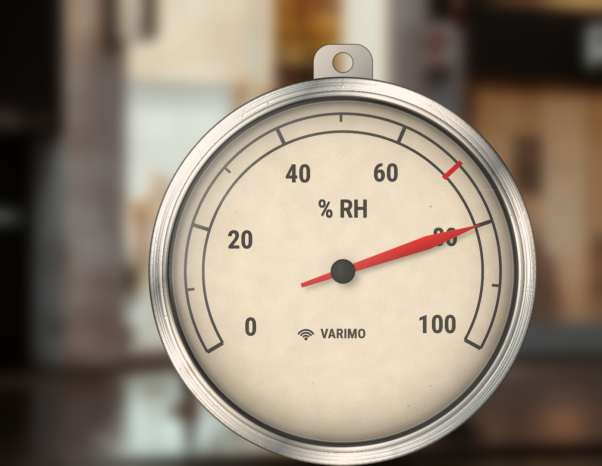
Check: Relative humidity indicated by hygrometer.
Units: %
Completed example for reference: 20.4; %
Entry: 80; %
